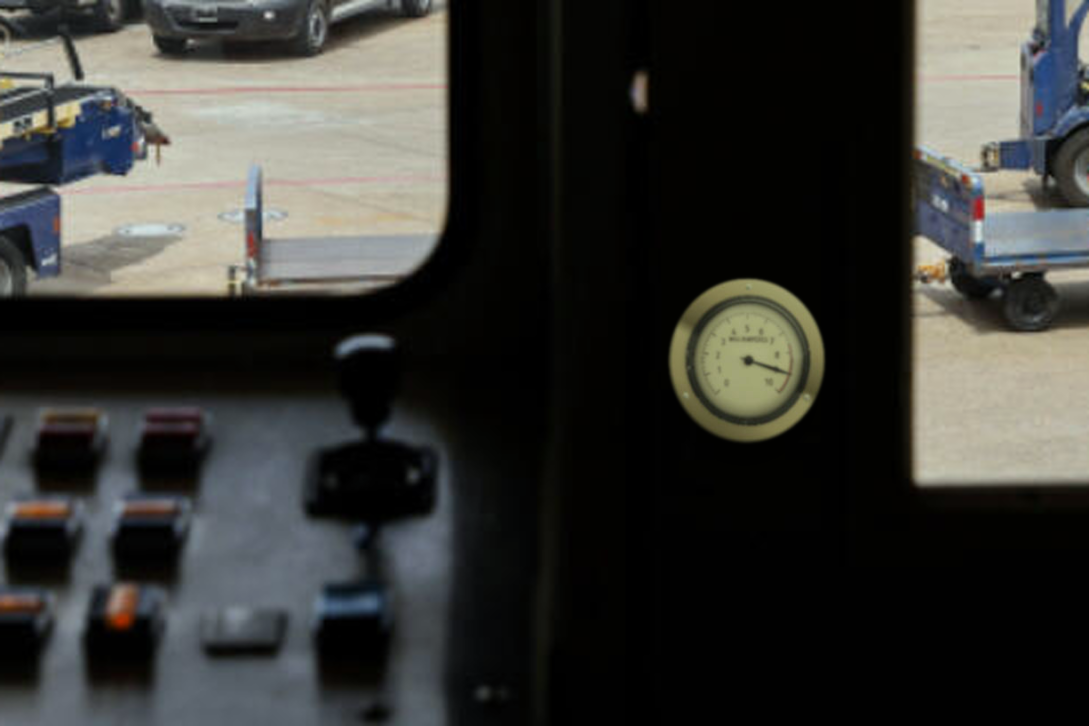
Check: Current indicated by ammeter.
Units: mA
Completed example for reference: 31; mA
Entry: 9; mA
